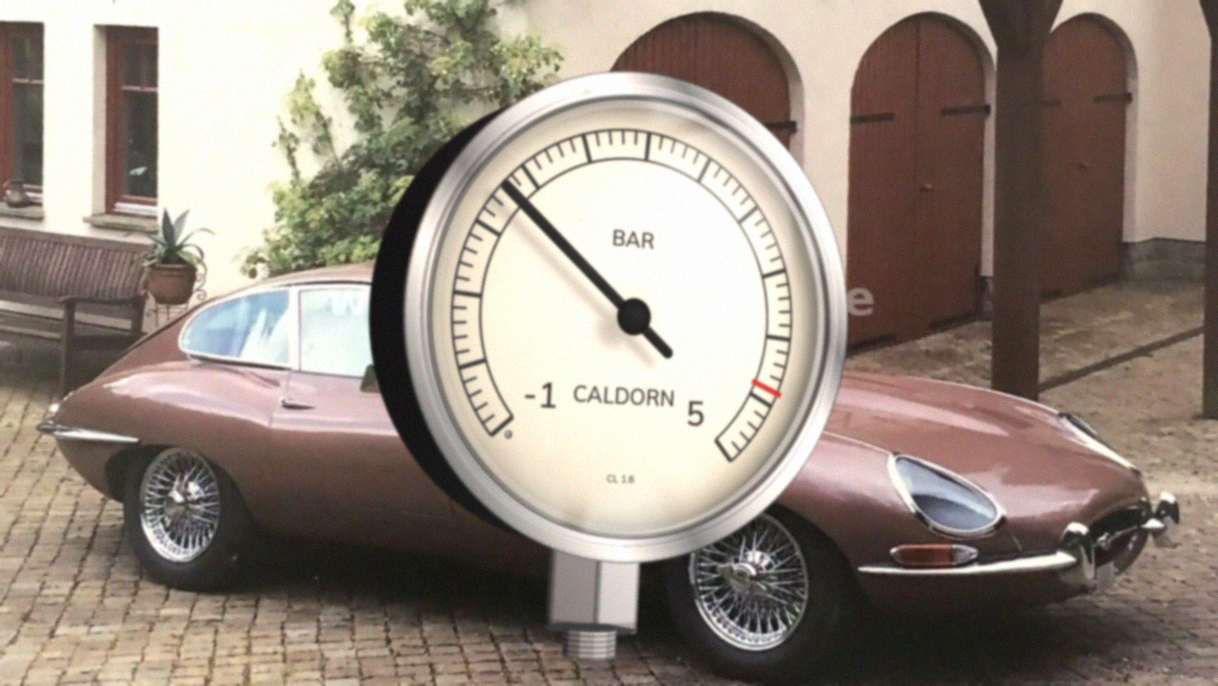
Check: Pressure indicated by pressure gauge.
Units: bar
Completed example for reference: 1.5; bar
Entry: 0.8; bar
